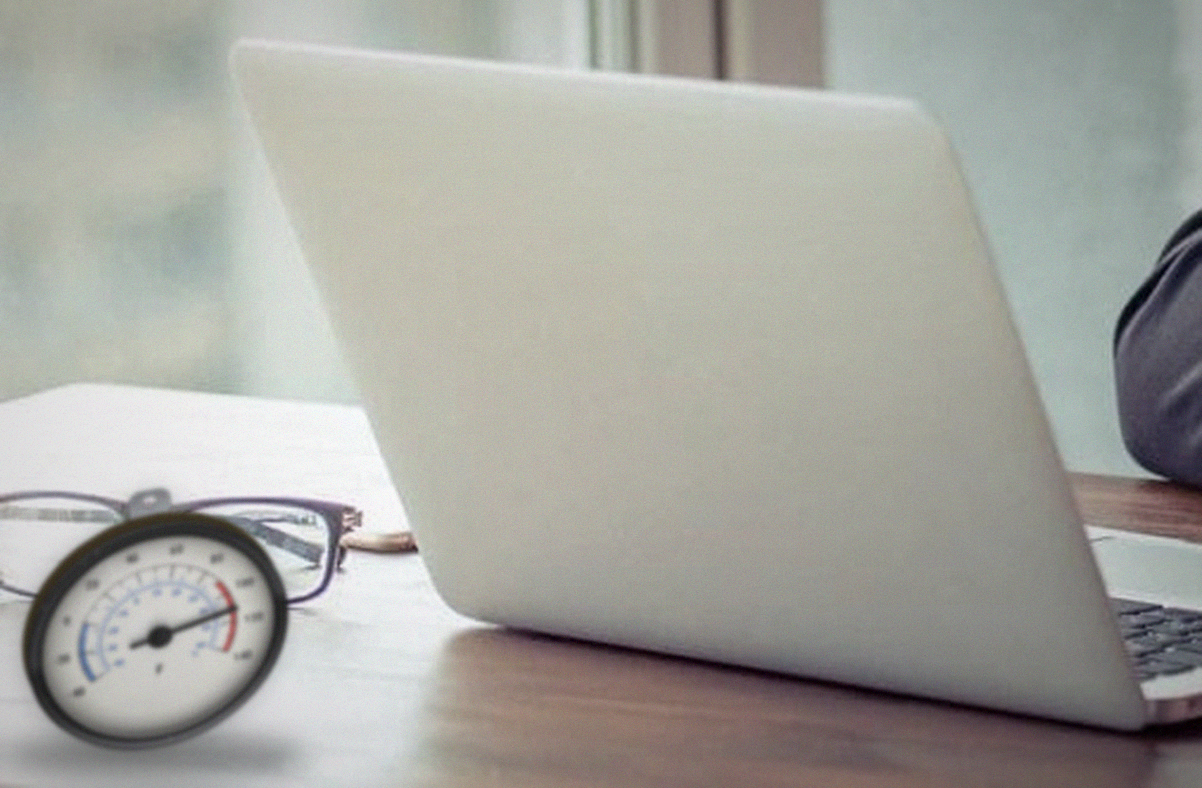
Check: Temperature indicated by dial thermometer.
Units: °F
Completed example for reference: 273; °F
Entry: 110; °F
